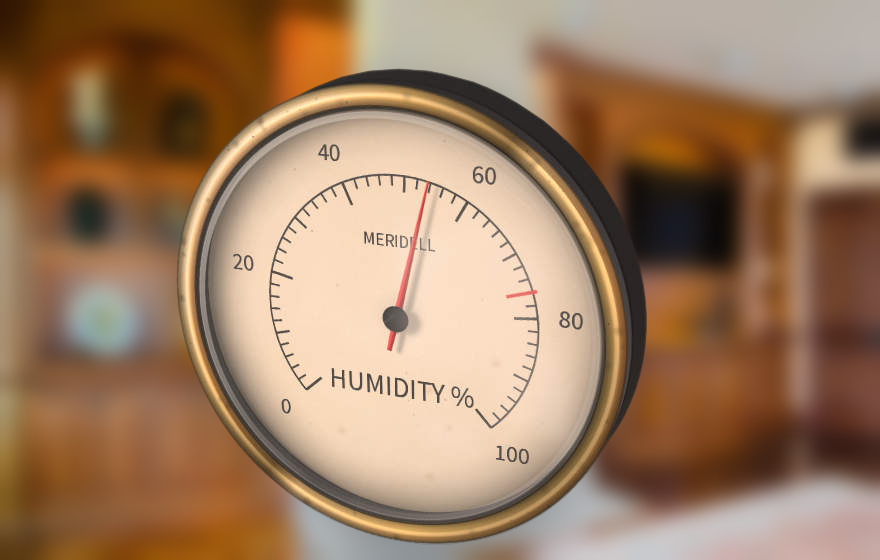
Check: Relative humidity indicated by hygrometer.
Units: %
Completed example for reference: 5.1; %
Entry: 54; %
